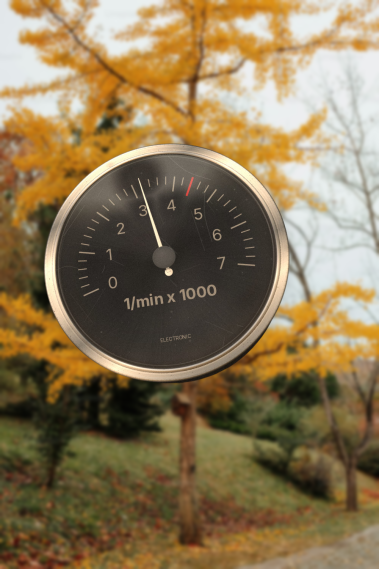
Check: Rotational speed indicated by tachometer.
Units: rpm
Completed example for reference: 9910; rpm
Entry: 3200; rpm
